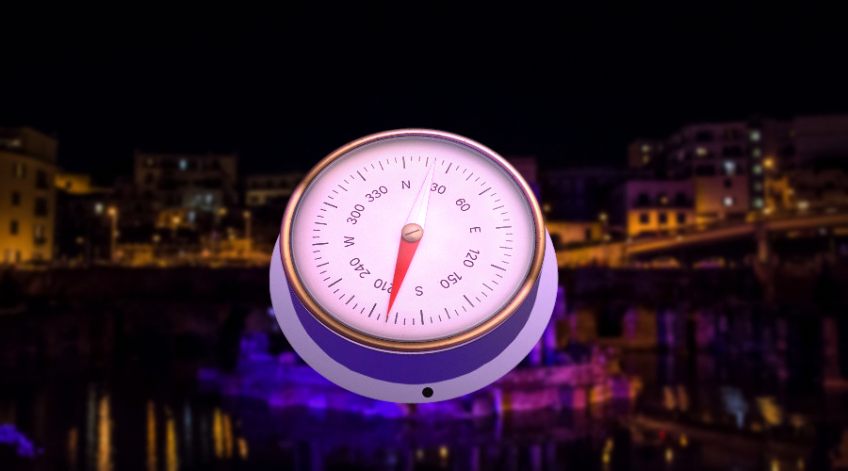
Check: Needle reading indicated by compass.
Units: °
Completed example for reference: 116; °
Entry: 200; °
